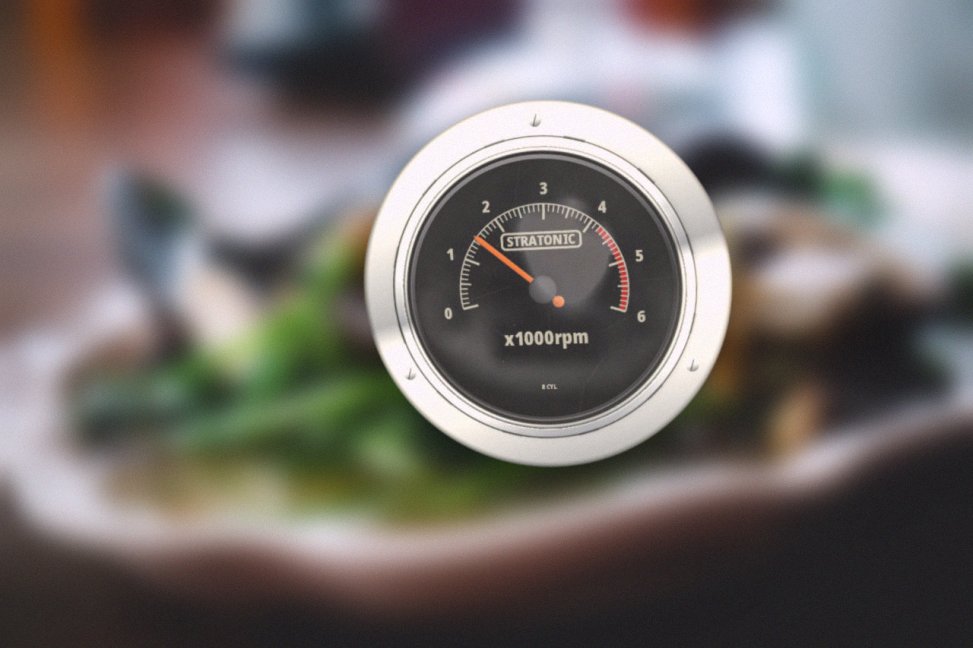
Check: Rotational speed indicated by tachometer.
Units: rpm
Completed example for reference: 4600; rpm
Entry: 1500; rpm
